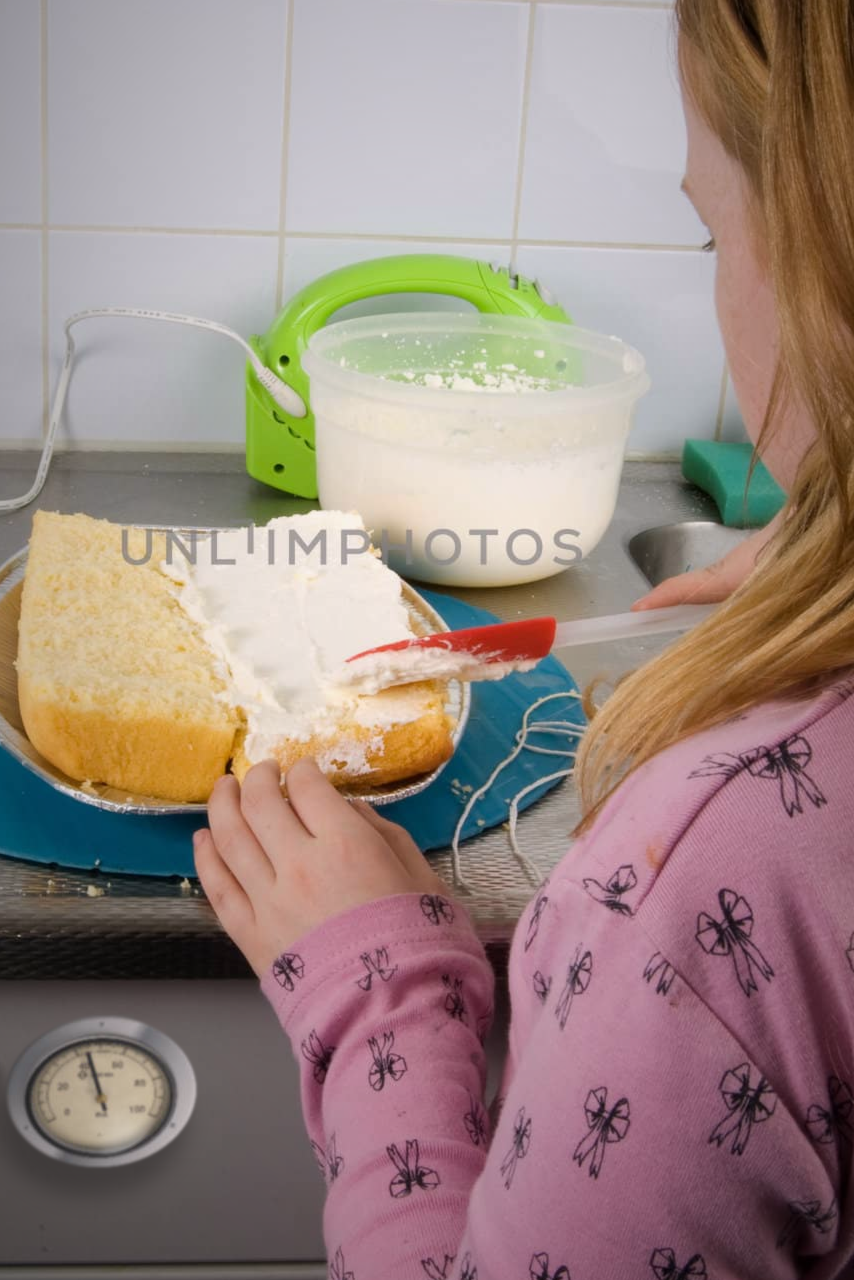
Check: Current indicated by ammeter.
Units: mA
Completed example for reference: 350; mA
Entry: 45; mA
